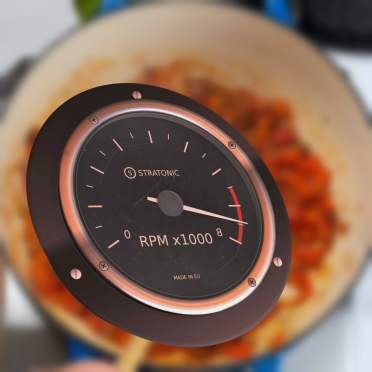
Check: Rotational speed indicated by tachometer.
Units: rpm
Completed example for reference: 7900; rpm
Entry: 7500; rpm
